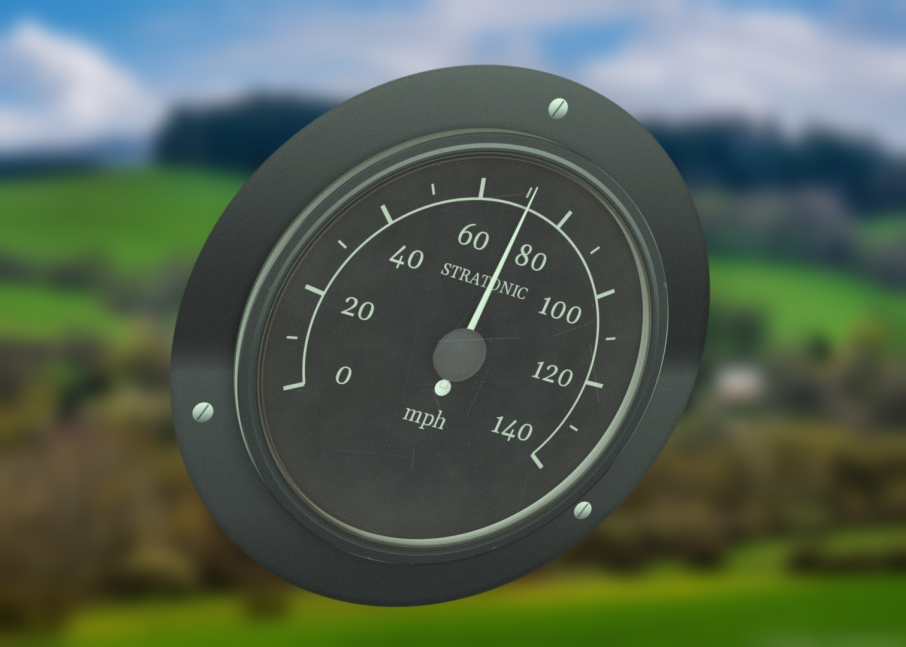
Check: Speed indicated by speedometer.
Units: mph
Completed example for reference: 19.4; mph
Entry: 70; mph
